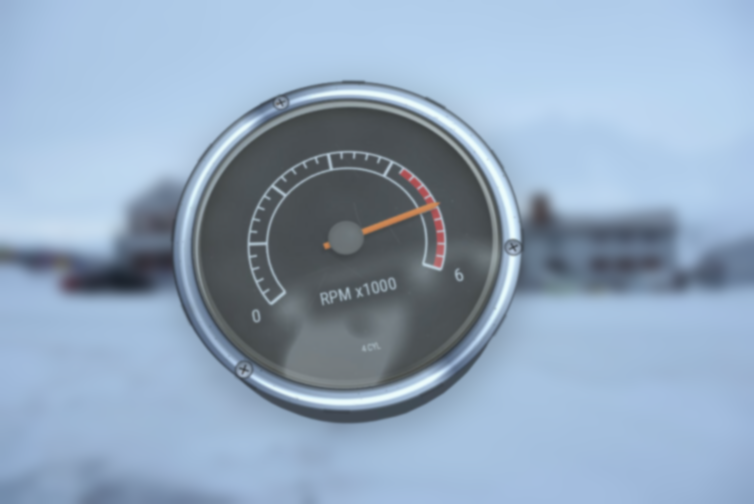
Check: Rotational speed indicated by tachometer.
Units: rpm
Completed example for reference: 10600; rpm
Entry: 5000; rpm
